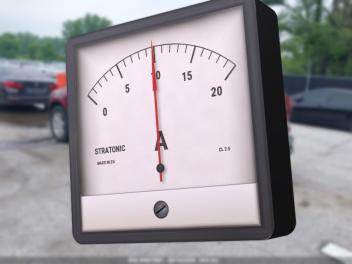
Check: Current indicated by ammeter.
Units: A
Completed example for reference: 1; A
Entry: 10; A
